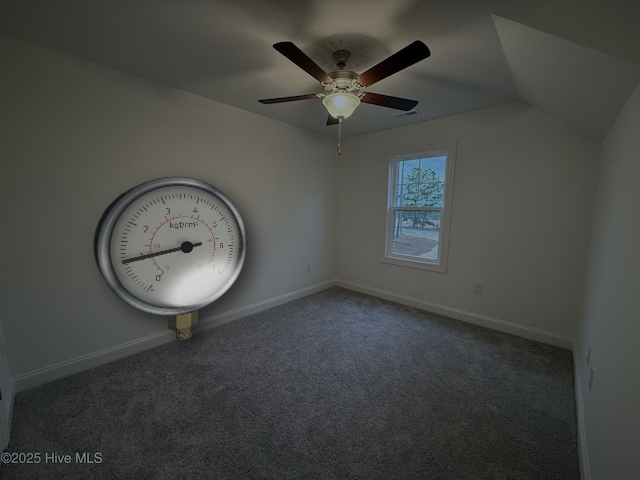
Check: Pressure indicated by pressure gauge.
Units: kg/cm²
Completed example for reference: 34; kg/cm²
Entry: 1; kg/cm²
